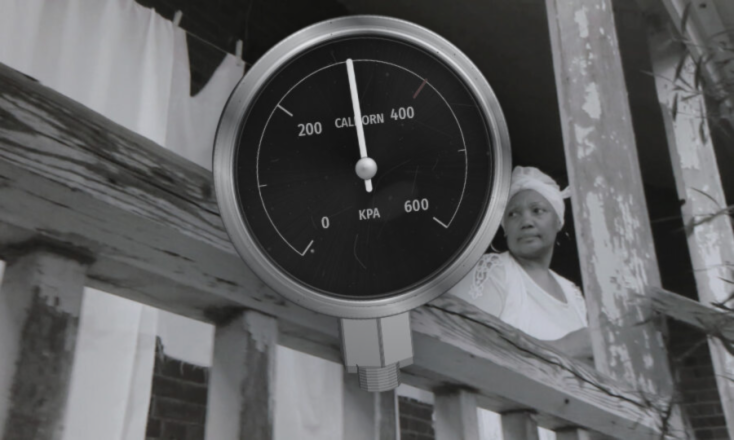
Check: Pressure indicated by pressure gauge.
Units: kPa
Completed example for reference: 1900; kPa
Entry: 300; kPa
